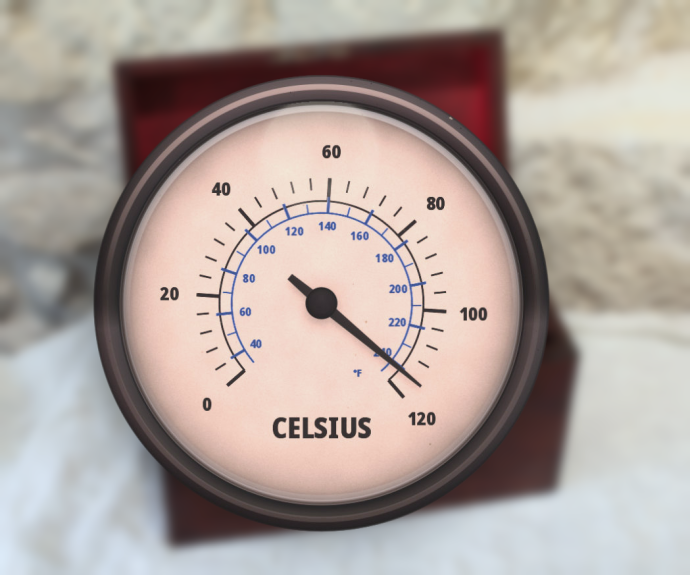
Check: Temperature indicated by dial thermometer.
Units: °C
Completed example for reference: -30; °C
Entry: 116; °C
